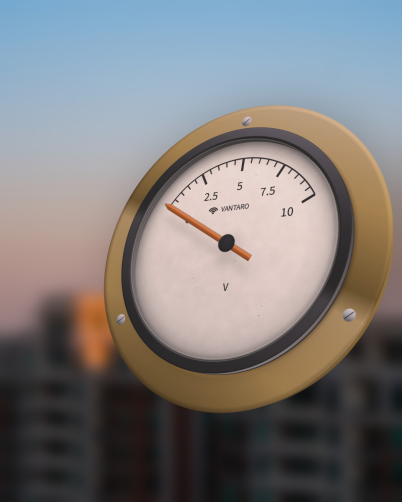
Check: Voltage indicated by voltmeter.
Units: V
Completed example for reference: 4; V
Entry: 0; V
